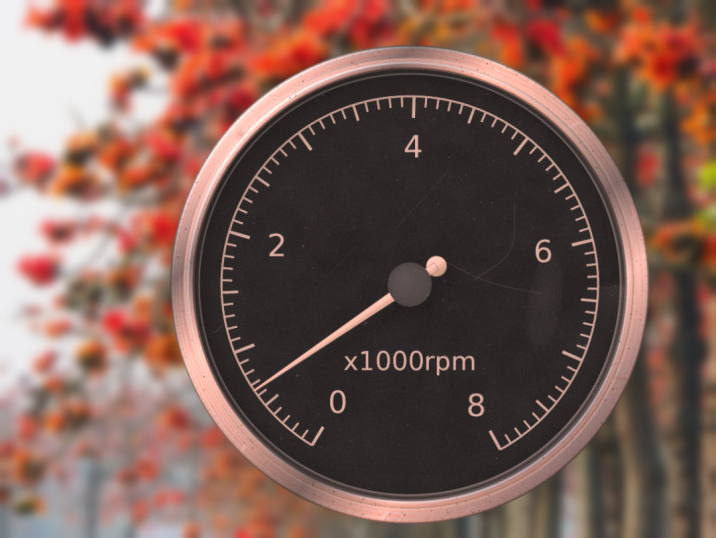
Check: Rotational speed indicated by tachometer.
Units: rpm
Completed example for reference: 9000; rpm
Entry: 650; rpm
